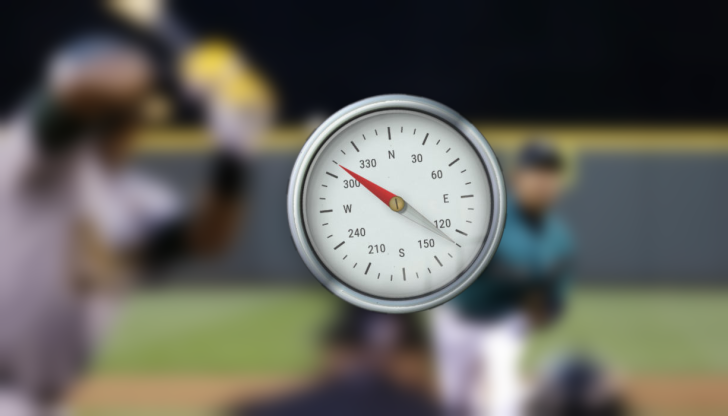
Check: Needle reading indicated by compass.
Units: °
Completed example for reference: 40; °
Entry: 310; °
